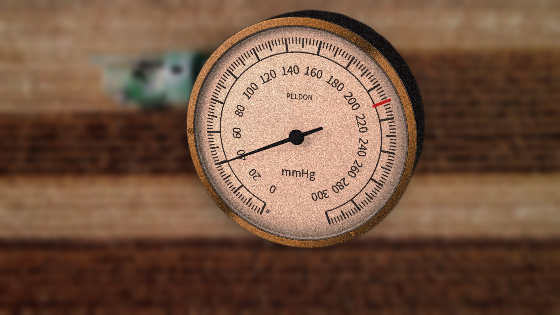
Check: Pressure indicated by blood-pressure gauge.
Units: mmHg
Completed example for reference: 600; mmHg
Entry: 40; mmHg
